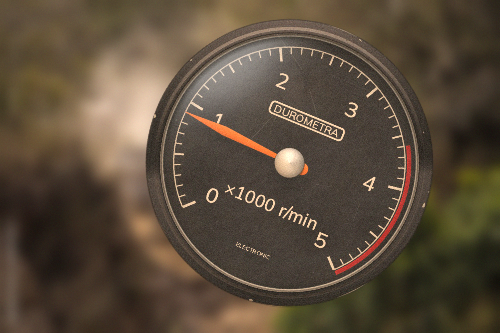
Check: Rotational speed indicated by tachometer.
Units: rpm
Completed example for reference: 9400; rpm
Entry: 900; rpm
